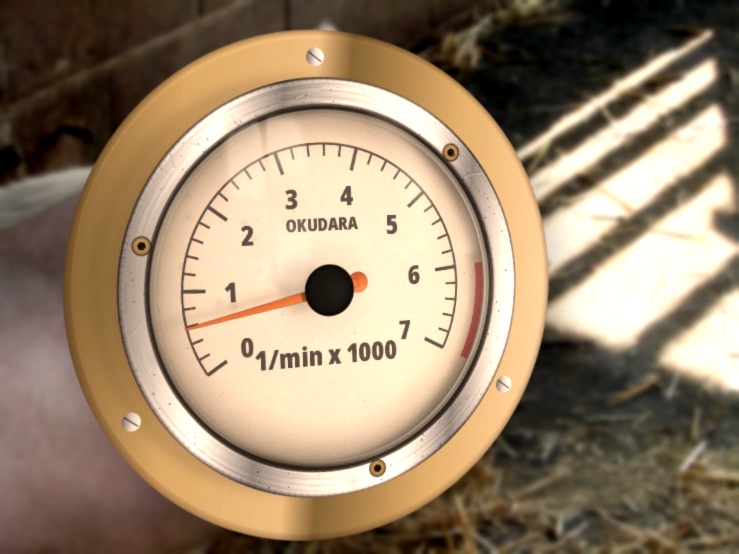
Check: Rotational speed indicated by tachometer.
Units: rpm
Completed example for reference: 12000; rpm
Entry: 600; rpm
